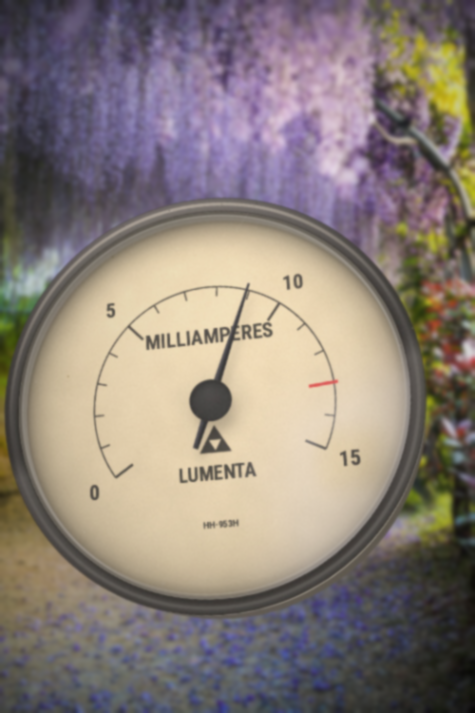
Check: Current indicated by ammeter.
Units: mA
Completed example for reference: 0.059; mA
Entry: 9; mA
